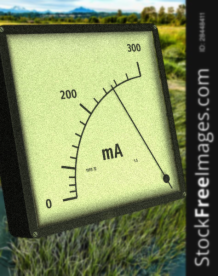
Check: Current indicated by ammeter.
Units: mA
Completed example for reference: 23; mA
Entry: 250; mA
